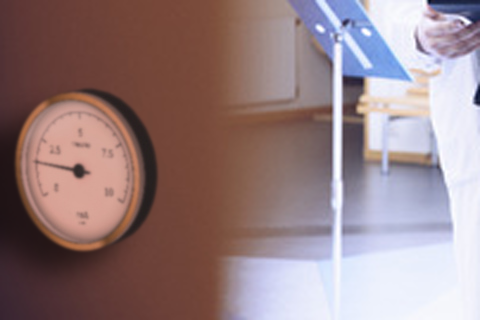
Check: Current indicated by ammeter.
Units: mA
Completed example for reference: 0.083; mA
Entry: 1.5; mA
